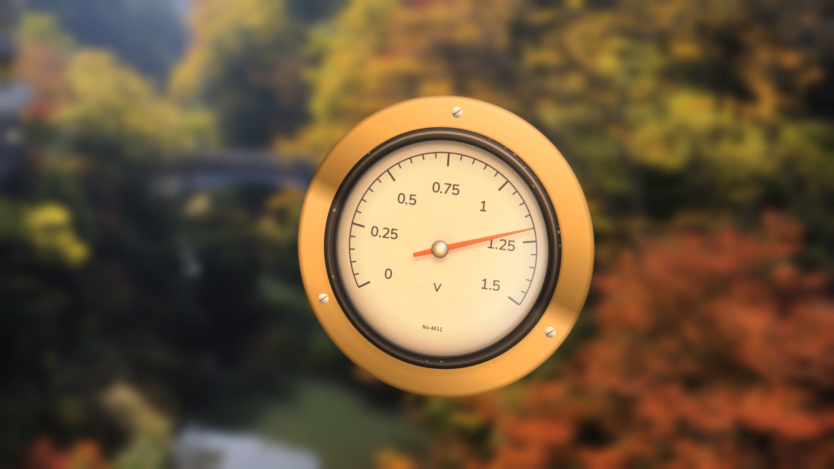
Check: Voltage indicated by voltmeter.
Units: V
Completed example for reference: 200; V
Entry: 1.2; V
